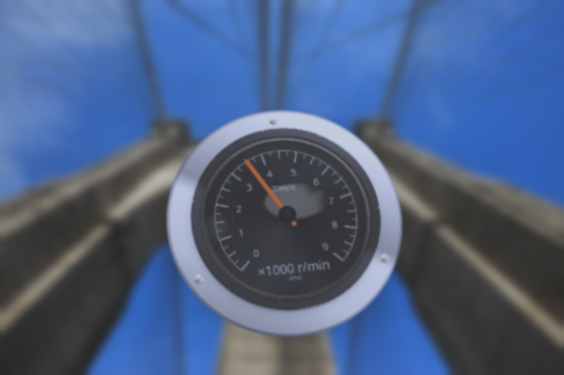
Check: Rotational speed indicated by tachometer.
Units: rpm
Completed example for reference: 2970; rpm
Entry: 3500; rpm
